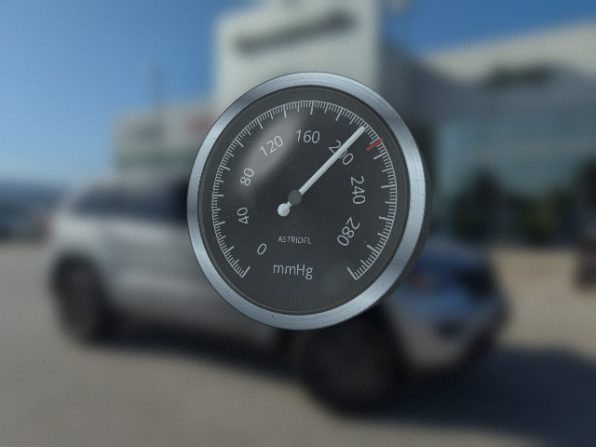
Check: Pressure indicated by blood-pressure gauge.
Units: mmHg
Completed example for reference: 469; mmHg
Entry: 200; mmHg
